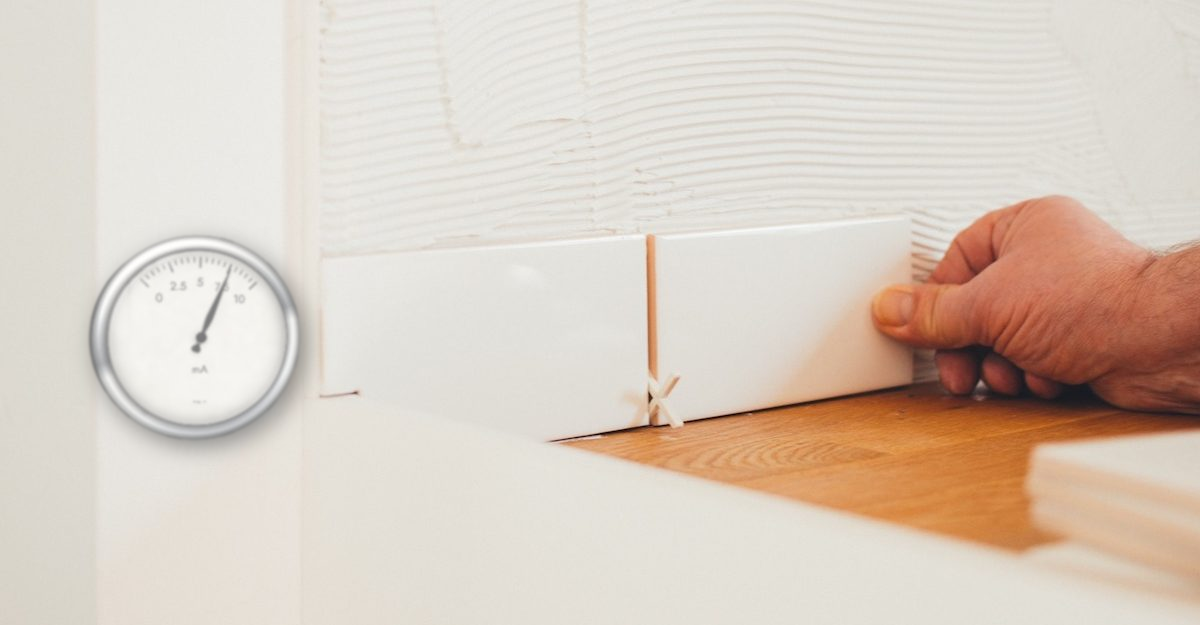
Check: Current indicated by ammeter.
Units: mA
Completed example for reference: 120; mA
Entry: 7.5; mA
